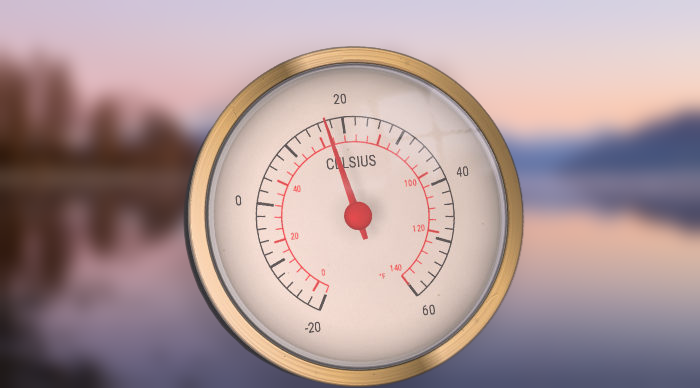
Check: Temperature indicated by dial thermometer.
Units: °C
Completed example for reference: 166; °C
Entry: 17; °C
